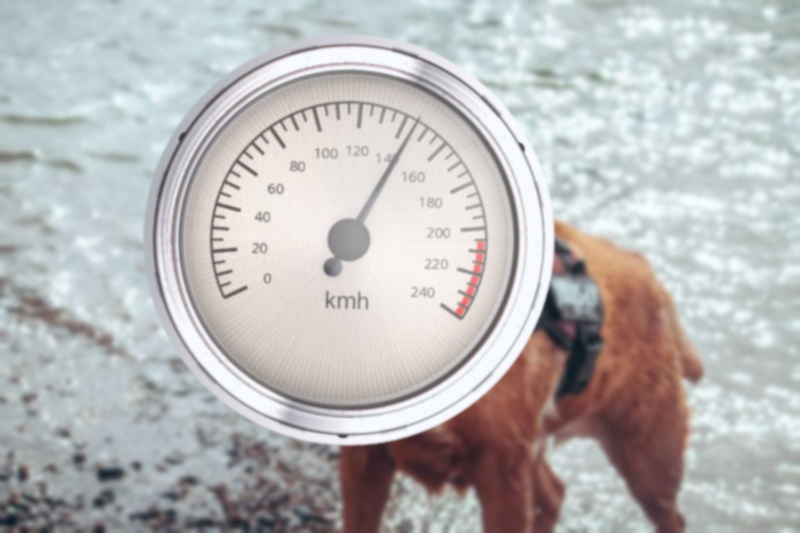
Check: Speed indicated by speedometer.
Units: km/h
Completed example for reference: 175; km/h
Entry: 145; km/h
